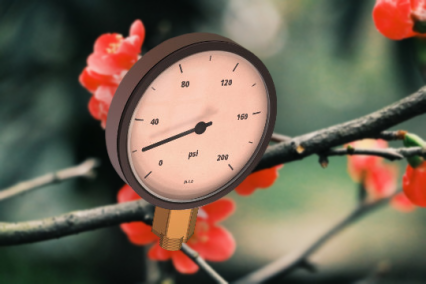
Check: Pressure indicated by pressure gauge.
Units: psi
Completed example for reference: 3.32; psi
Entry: 20; psi
